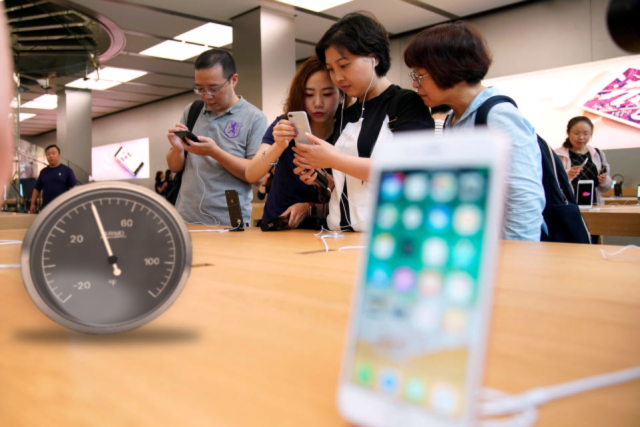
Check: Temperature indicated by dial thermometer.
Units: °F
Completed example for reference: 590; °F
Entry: 40; °F
